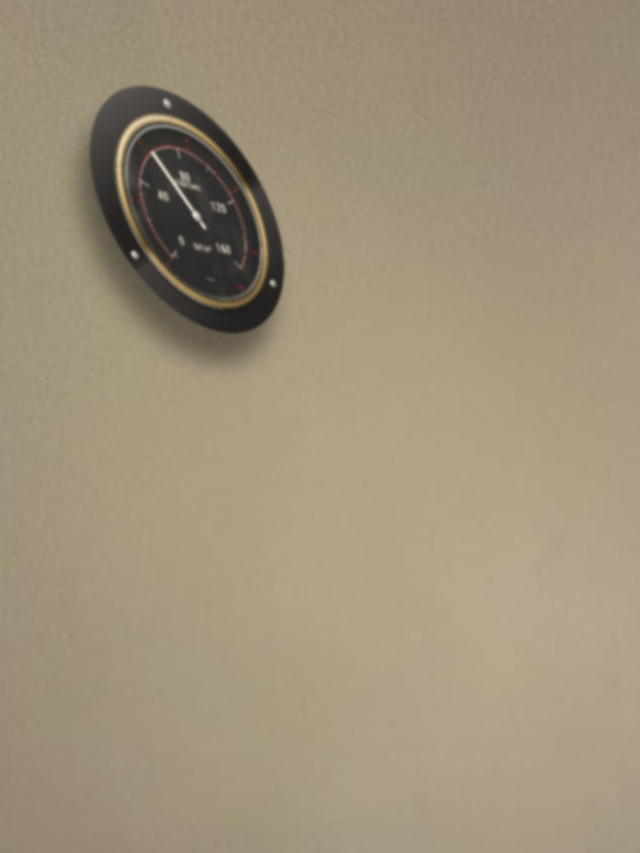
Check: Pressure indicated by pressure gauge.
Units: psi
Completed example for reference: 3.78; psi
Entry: 60; psi
